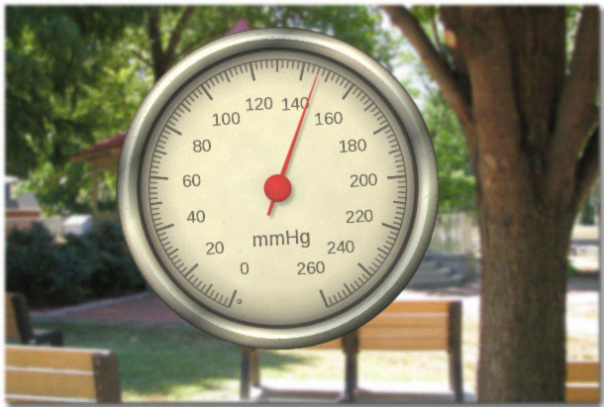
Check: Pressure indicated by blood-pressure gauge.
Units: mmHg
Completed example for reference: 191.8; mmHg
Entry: 146; mmHg
